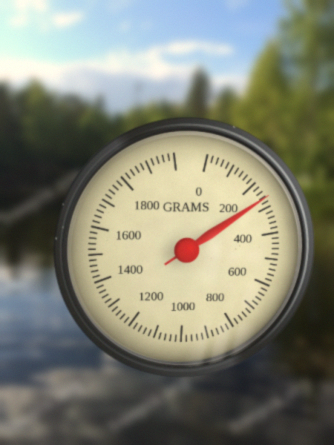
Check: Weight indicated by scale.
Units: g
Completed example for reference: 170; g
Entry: 260; g
